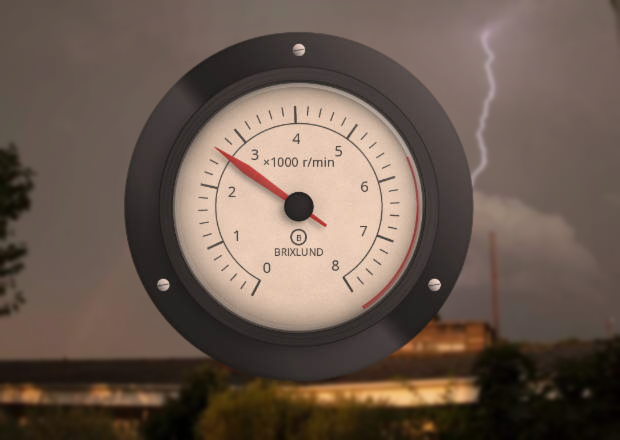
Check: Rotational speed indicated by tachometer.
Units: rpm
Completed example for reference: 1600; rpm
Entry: 2600; rpm
